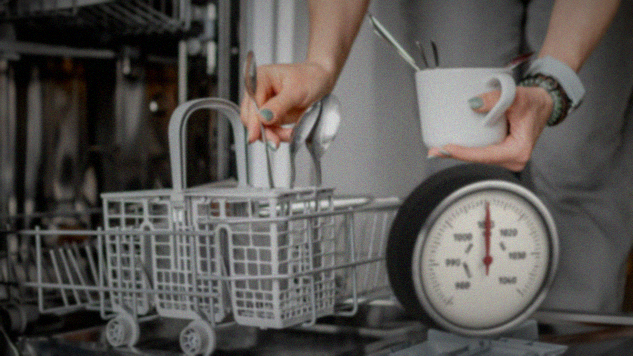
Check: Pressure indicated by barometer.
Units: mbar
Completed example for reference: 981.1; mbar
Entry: 1010; mbar
